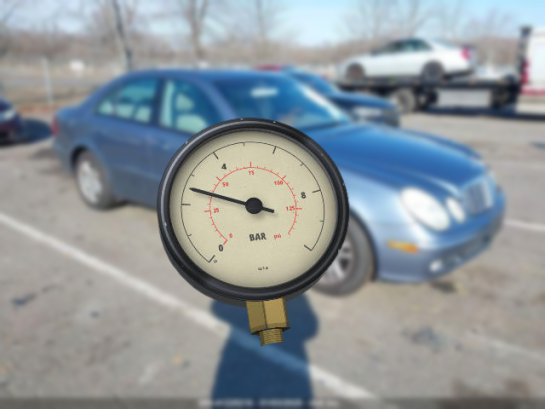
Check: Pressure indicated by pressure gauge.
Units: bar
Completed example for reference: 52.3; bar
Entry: 2.5; bar
